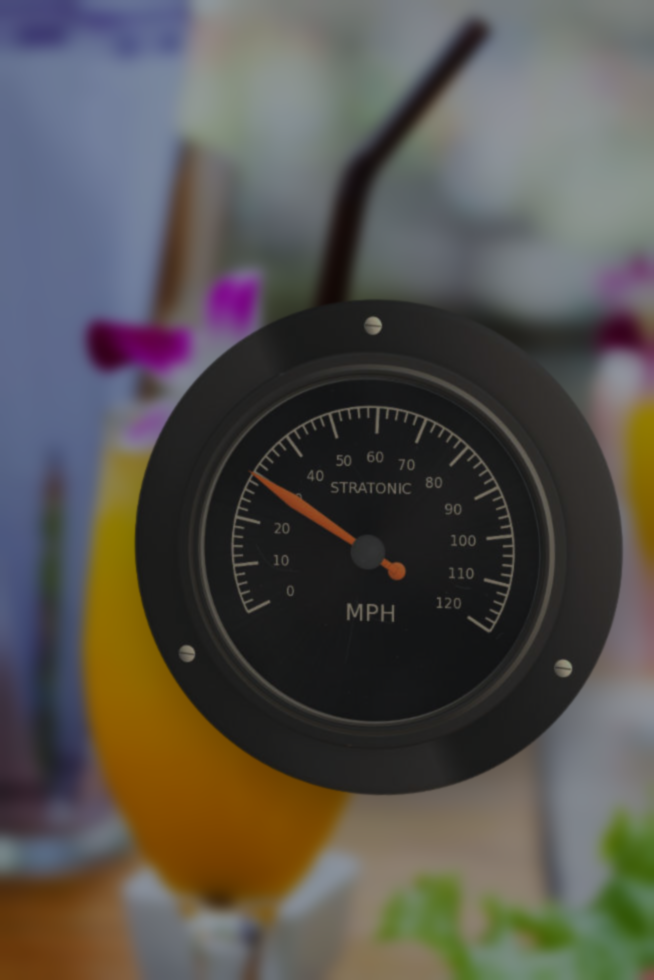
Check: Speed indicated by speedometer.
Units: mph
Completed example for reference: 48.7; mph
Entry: 30; mph
